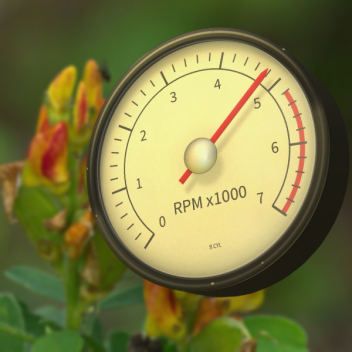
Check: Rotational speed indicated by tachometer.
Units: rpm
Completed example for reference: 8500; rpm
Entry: 4800; rpm
